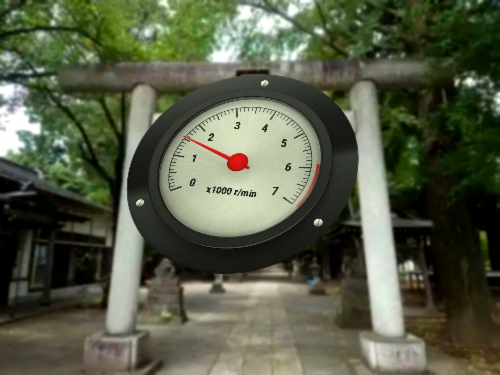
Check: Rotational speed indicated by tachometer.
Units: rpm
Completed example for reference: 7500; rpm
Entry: 1500; rpm
